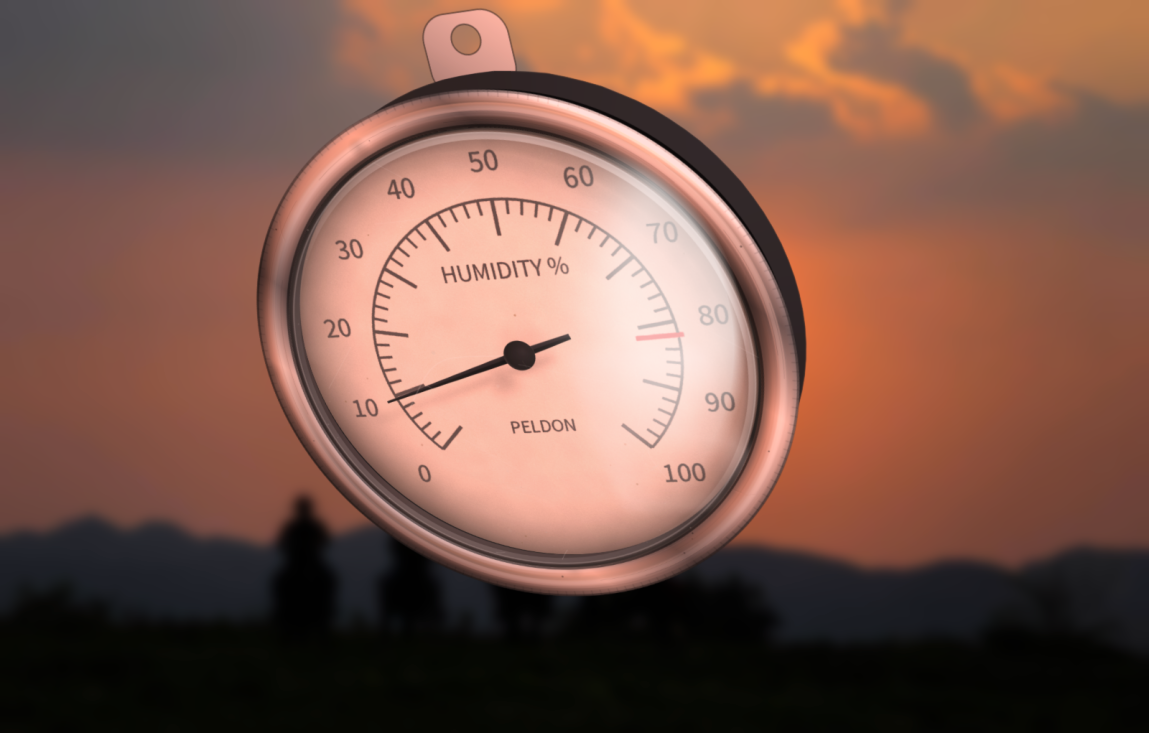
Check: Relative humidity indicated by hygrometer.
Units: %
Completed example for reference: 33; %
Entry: 10; %
